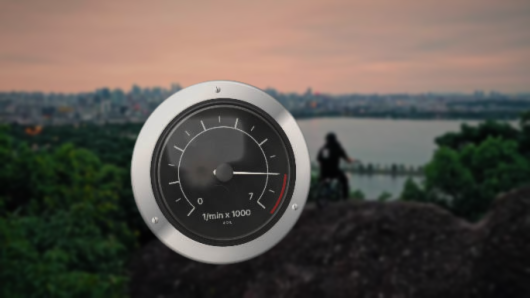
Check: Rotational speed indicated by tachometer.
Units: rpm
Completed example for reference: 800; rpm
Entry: 6000; rpm
